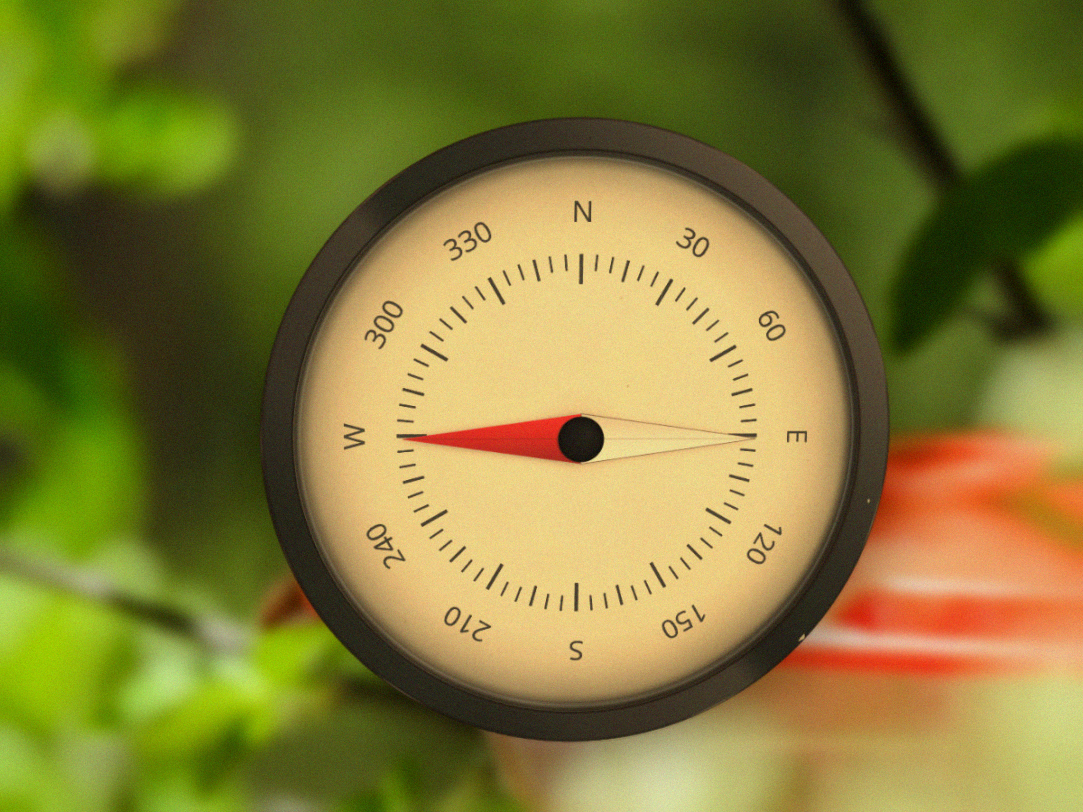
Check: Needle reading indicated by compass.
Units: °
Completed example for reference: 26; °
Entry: 270; °
